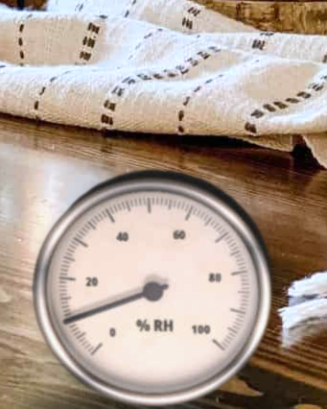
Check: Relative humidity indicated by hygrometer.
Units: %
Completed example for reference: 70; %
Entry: 10; %
